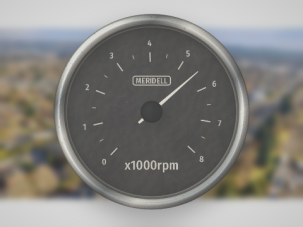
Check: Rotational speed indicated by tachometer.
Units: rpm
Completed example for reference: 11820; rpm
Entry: 5500; rpm
